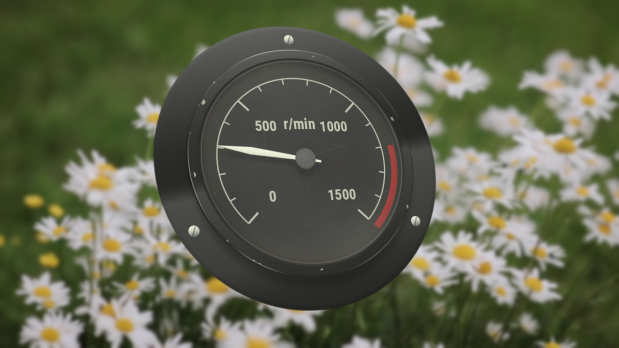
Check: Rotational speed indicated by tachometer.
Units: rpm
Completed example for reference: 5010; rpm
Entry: 300; rpm
